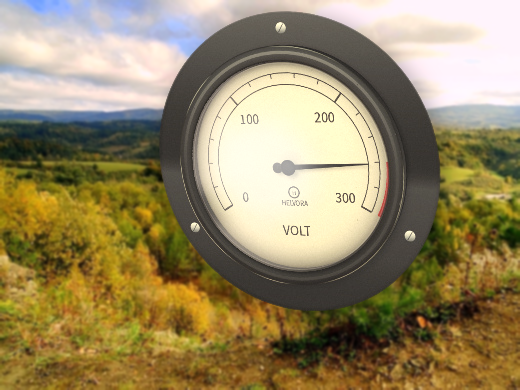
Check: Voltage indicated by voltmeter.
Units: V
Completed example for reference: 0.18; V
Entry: 260; V
